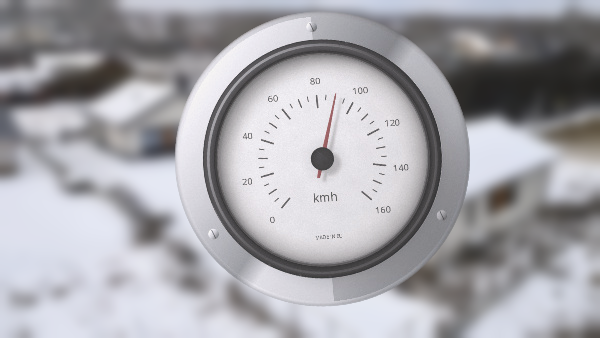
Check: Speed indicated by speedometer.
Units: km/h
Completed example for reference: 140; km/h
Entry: 90; km/h
